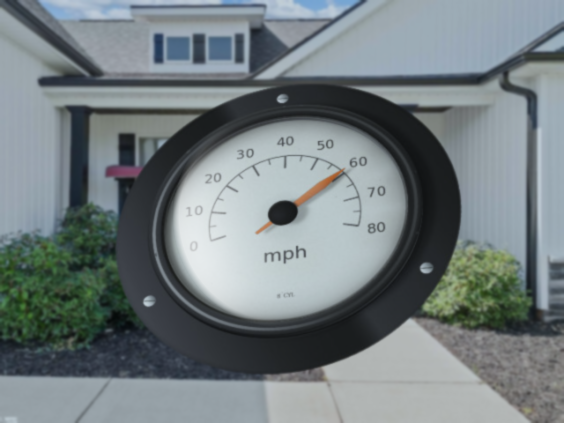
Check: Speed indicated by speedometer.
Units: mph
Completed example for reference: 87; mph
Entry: 60; mph
